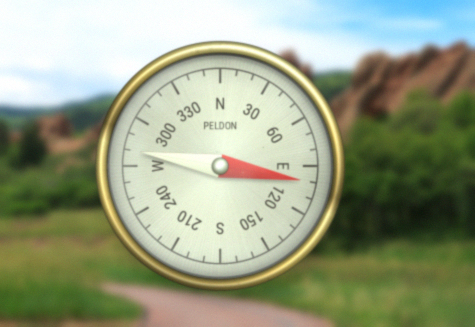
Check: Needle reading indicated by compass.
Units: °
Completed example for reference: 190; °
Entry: 100; °
